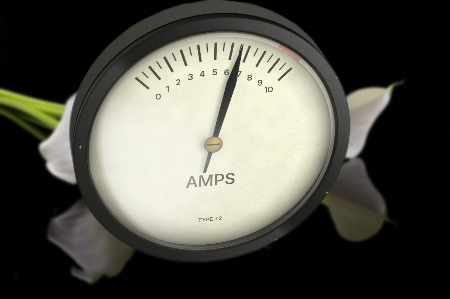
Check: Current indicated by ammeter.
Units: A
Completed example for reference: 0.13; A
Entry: 6.5; A
